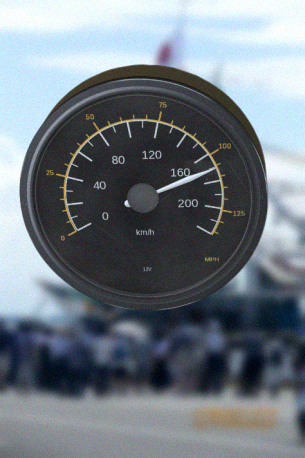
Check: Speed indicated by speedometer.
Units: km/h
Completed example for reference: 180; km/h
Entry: 170; km/h
